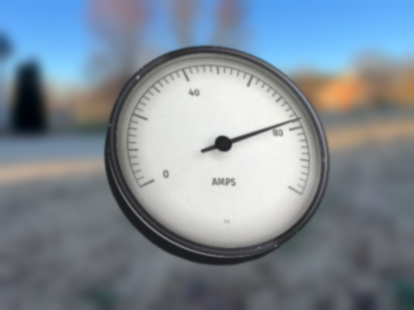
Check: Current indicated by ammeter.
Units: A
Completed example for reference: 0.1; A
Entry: 78; A
